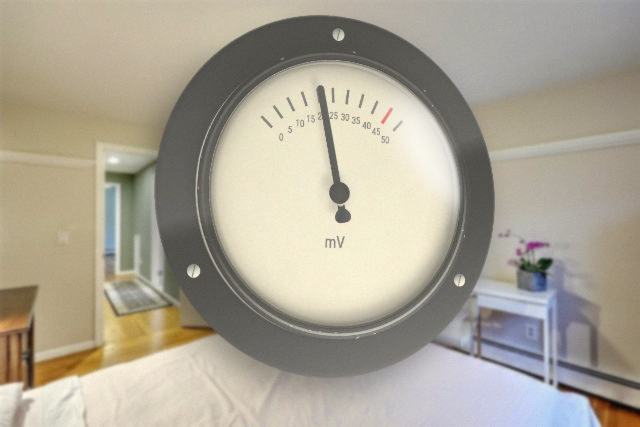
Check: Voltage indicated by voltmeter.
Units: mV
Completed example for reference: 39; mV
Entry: 20; mV
